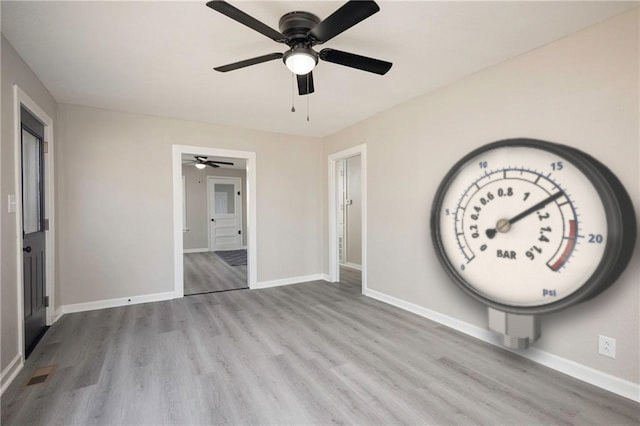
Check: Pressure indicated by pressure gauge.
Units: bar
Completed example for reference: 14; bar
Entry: 1.15; bar
